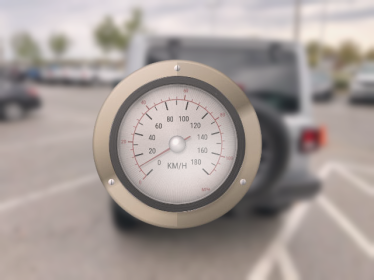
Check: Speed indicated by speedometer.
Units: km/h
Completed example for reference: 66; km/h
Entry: 10; km/h
